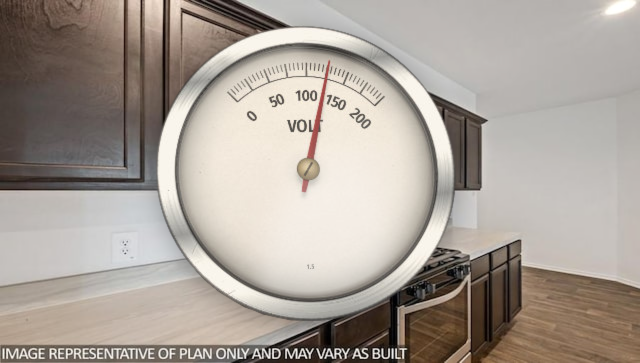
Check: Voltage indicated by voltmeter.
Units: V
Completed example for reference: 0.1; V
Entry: 125; V
